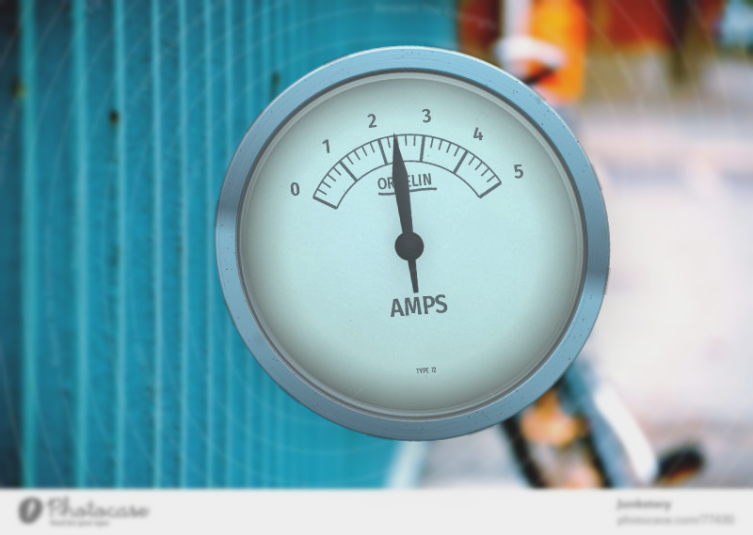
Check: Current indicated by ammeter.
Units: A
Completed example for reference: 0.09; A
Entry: 2.4; A
